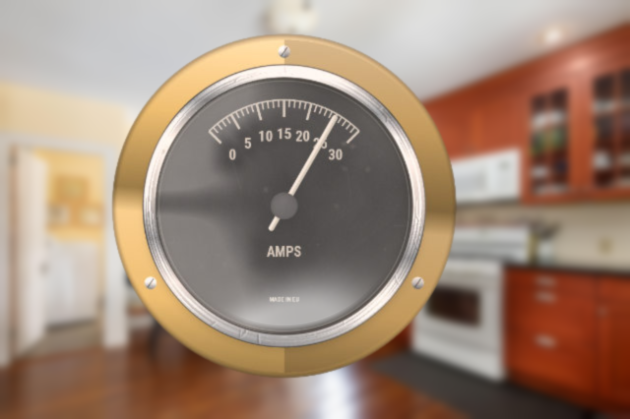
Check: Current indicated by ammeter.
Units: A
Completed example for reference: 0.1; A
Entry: 25; A
